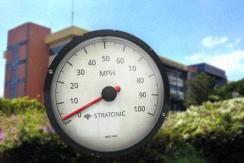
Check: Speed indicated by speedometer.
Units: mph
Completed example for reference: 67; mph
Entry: 2.5; mph
